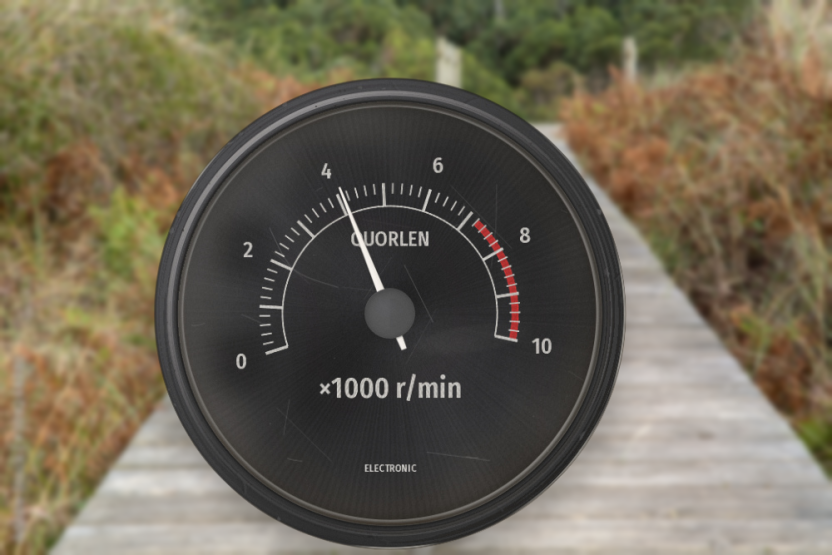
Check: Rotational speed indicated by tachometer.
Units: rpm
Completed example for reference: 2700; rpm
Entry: 4100; rpm
